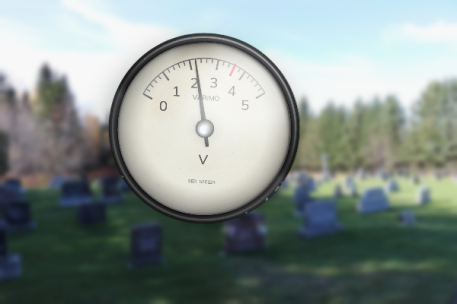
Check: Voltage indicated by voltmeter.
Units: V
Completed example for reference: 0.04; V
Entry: 2.2; V
